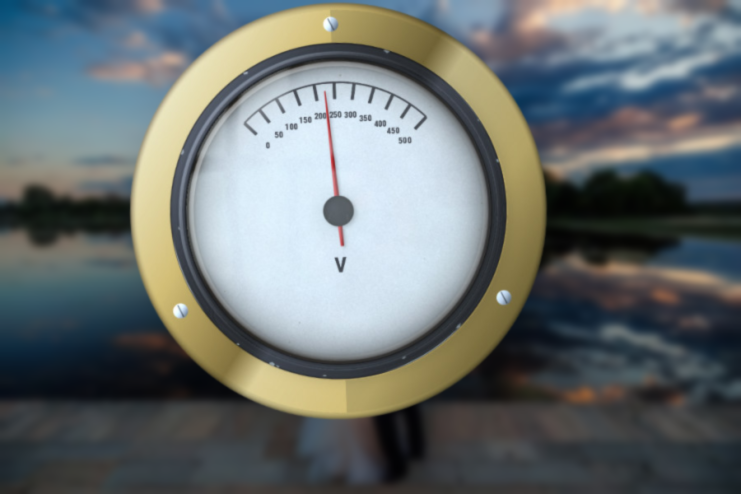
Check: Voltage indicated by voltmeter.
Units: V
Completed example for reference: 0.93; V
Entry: 225; V
